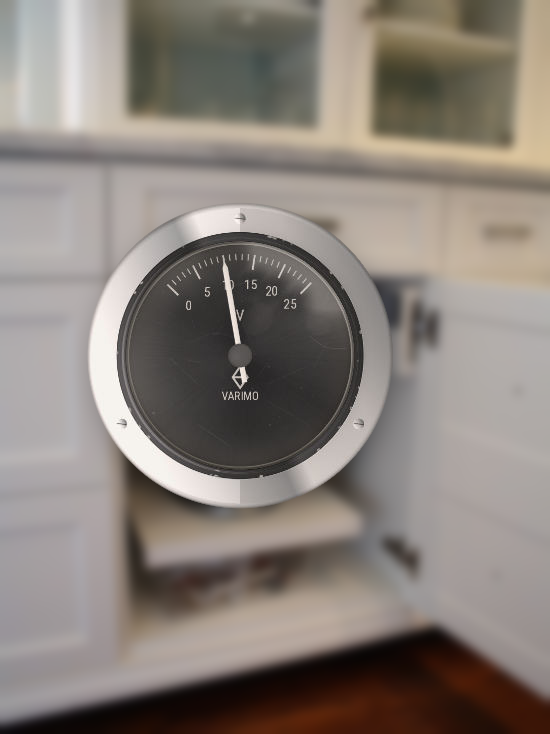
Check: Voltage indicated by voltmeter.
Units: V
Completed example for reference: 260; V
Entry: 10; V
